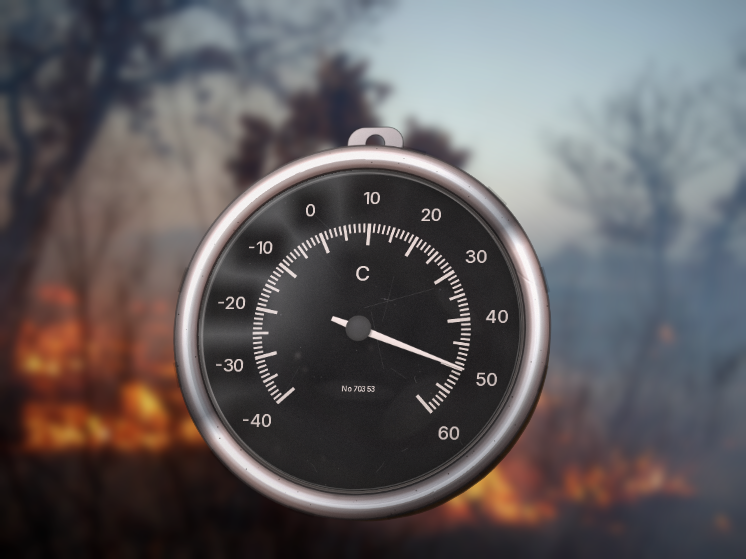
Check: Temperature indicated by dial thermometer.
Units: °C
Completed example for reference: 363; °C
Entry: 50; °C
